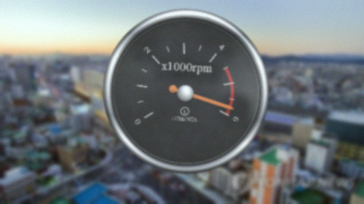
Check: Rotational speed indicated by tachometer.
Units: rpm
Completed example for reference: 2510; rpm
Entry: 5750; rpm
